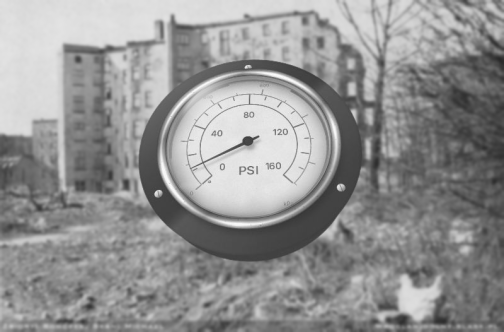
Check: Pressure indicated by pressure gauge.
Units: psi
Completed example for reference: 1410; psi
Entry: 10; psi
